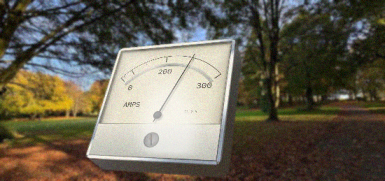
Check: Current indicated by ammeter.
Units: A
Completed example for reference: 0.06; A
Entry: 250; A
